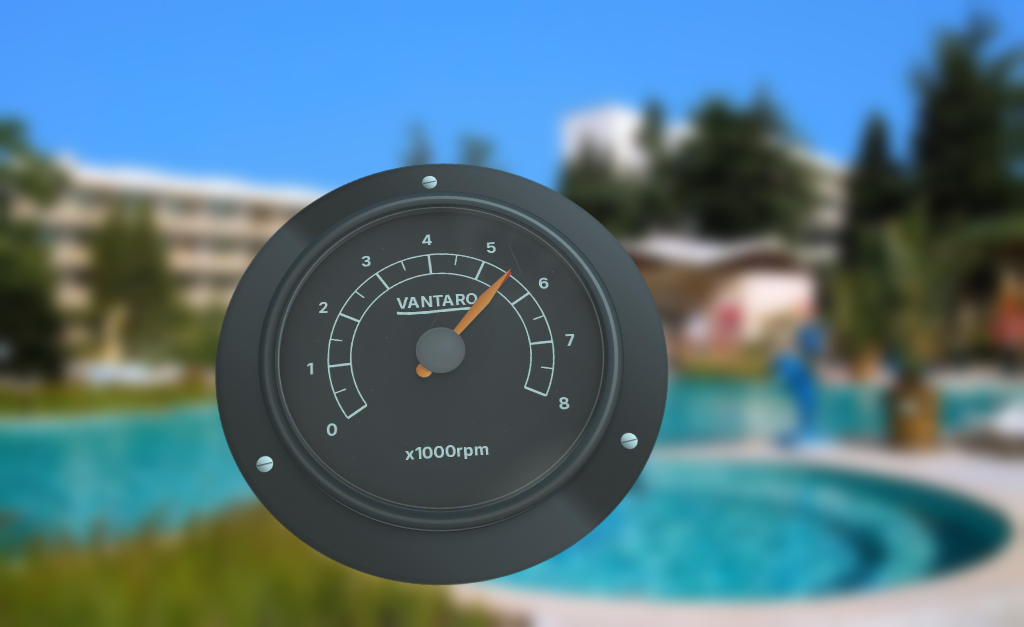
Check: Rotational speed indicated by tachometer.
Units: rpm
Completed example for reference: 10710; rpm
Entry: 5500; rpm
